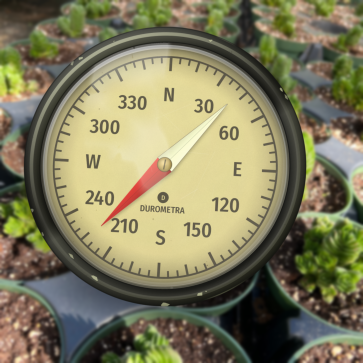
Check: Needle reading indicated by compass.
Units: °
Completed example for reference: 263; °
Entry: 222.5; °
